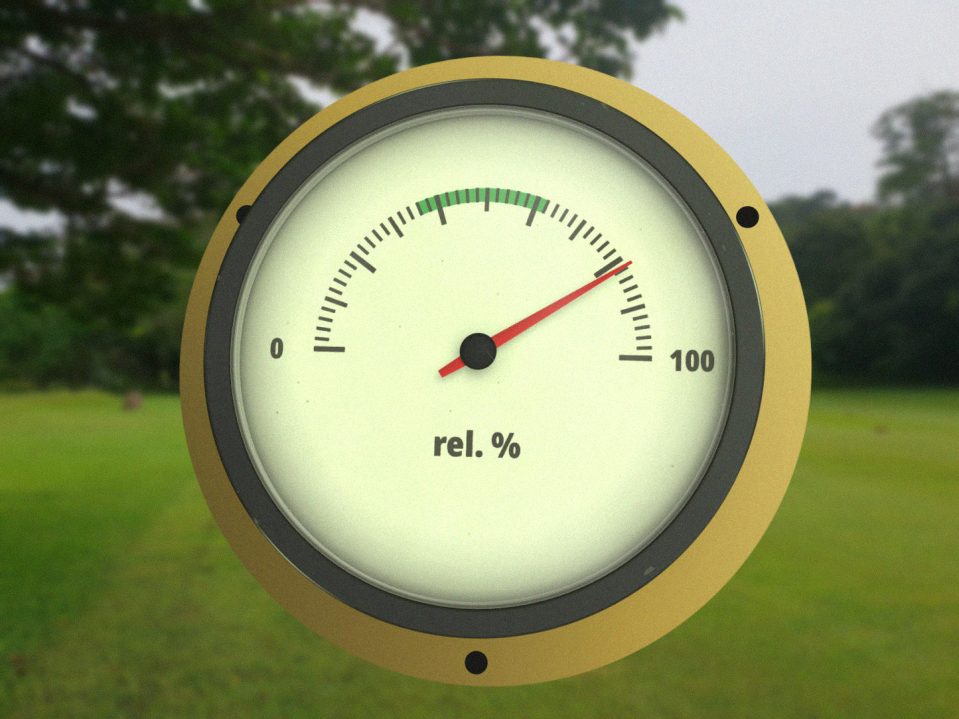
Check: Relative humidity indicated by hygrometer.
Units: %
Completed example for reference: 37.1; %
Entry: 82; %
